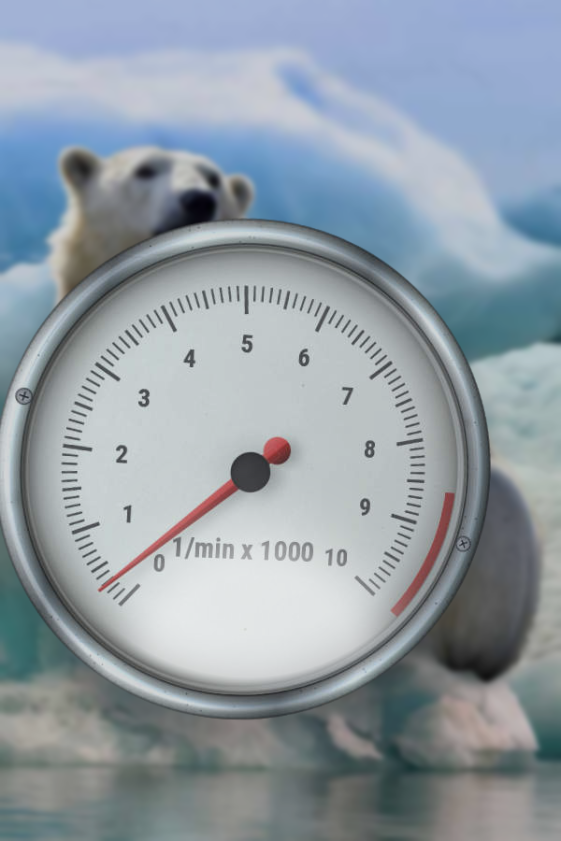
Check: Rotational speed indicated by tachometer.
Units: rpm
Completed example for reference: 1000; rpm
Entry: 300; rpm
